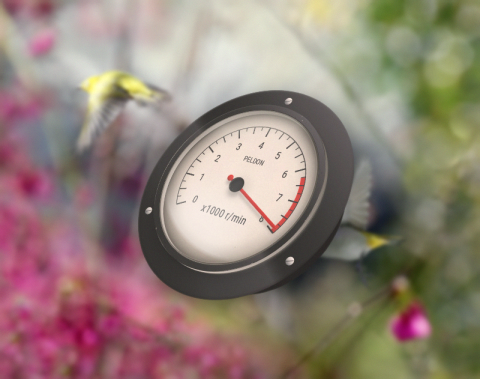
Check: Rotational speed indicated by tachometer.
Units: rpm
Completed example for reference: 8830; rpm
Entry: 7875; rpm
